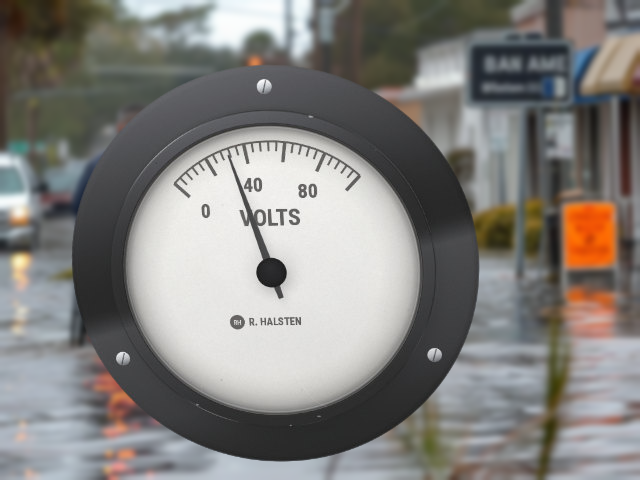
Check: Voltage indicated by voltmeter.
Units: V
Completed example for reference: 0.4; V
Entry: 32; V
